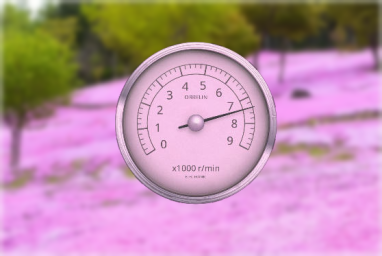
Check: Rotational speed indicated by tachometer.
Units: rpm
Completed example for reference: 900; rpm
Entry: 7400; rpm
